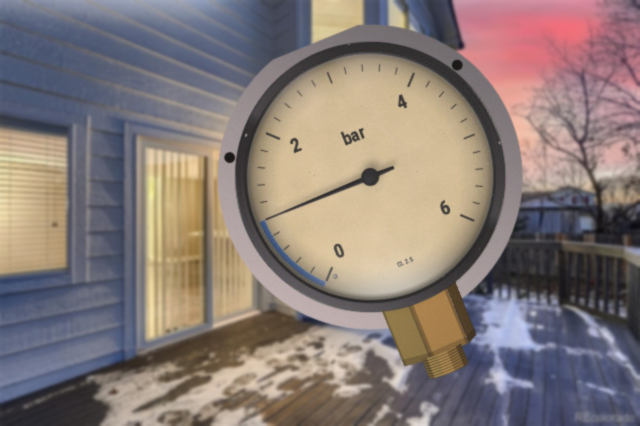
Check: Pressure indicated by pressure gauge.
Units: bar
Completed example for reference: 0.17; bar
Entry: 1; bar
